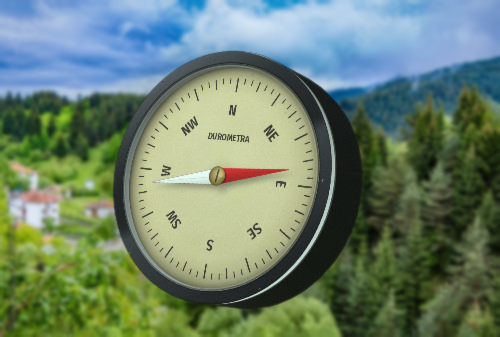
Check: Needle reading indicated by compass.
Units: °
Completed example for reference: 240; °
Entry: 80; °
